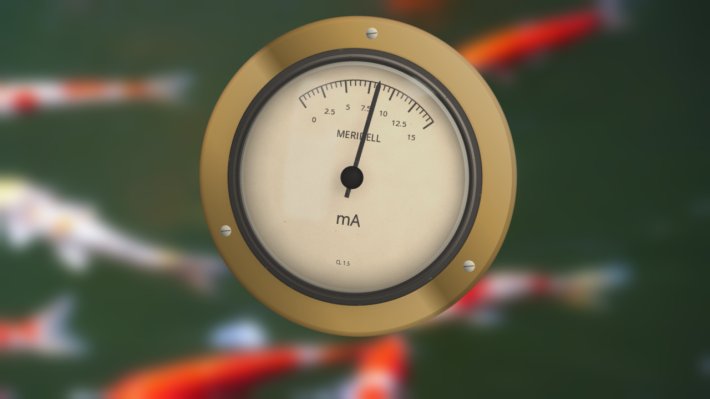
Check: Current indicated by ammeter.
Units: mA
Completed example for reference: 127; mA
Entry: 8.5; mA
